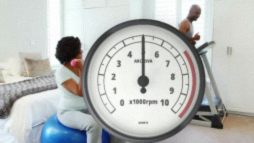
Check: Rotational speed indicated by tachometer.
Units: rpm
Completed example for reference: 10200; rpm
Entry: 5000; rpm
